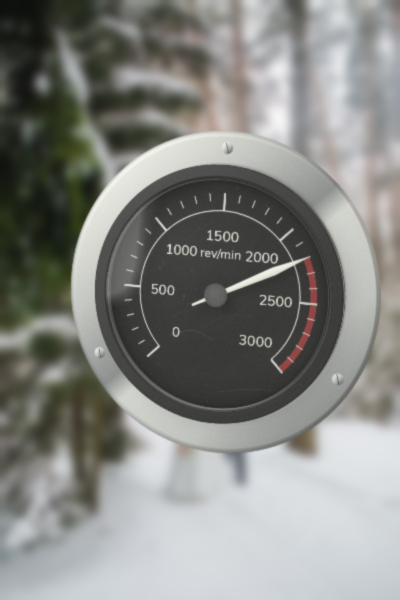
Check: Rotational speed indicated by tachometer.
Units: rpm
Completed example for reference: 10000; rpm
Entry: 2200; rpm
